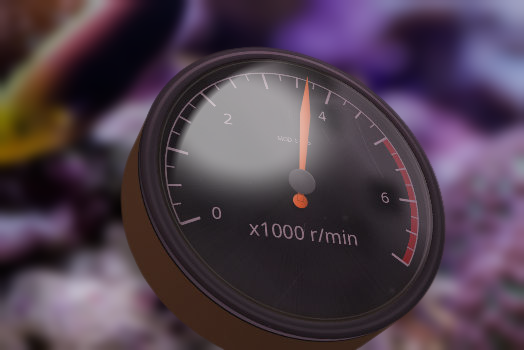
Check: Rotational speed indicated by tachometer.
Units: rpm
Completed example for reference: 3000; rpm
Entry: 3625; rpm
